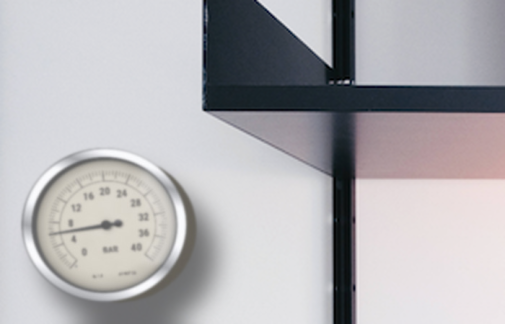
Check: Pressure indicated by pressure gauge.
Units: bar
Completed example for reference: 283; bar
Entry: 6; bar
